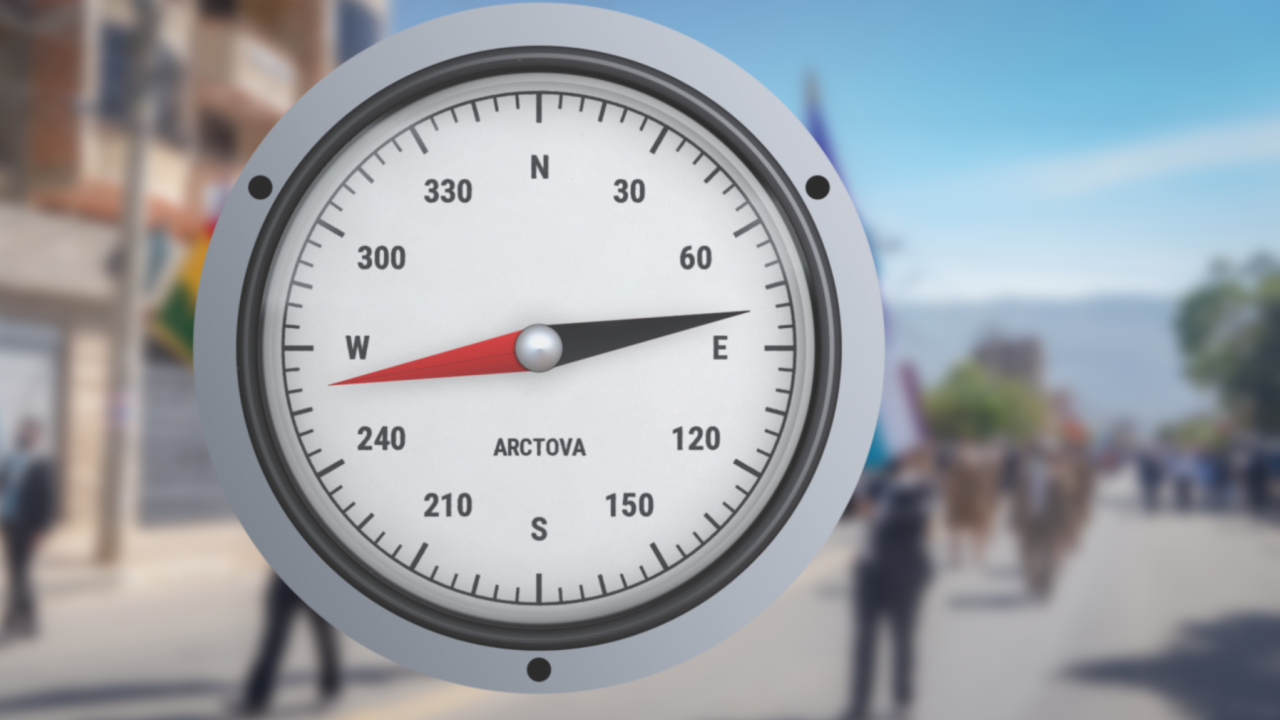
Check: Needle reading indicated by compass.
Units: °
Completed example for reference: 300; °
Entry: 260; °
